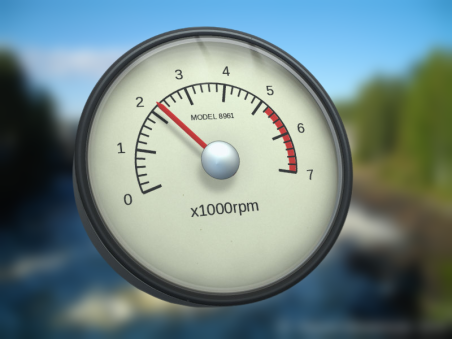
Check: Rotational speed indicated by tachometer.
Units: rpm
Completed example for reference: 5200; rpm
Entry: 2200; rpm
